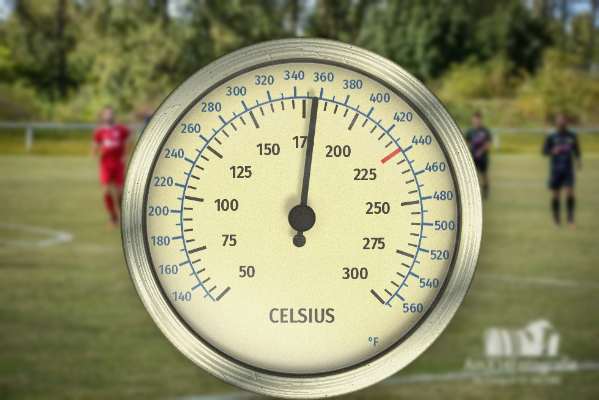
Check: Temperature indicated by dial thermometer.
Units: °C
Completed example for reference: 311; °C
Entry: 180; °C
